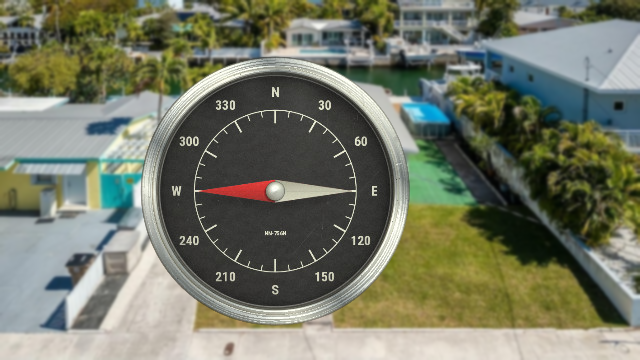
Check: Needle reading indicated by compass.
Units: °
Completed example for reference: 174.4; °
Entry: 270; °
